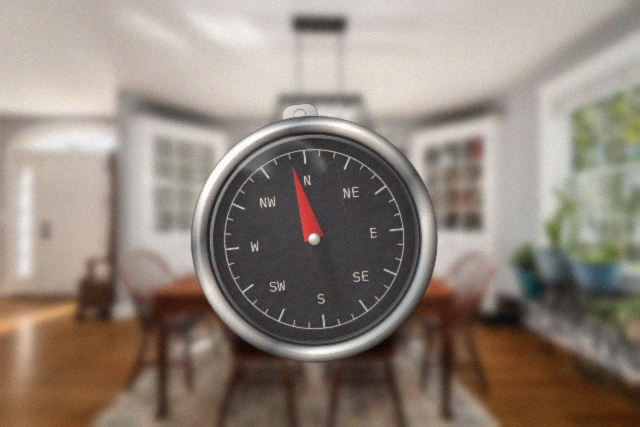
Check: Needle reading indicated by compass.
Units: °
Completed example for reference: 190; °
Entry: 350; °
